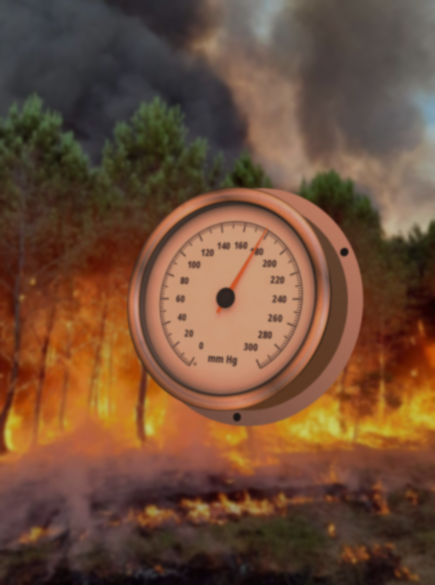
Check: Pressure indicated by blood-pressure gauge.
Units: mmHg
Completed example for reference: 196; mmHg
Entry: 180; mmHg
